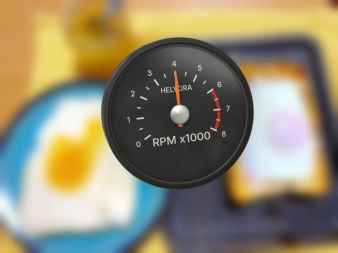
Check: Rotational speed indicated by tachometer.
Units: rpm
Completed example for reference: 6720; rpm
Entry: 4000; rpm
